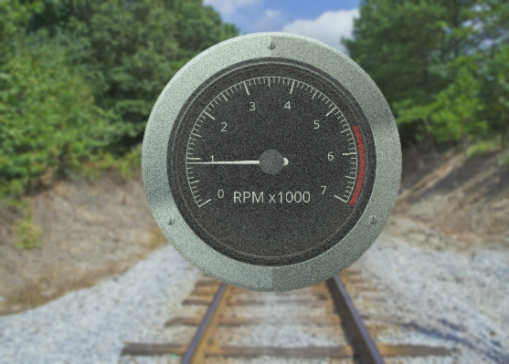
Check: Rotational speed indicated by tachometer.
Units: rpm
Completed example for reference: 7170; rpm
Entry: 900; rpm
